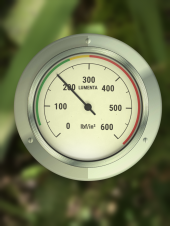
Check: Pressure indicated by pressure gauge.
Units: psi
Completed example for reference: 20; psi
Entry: 200; psi
